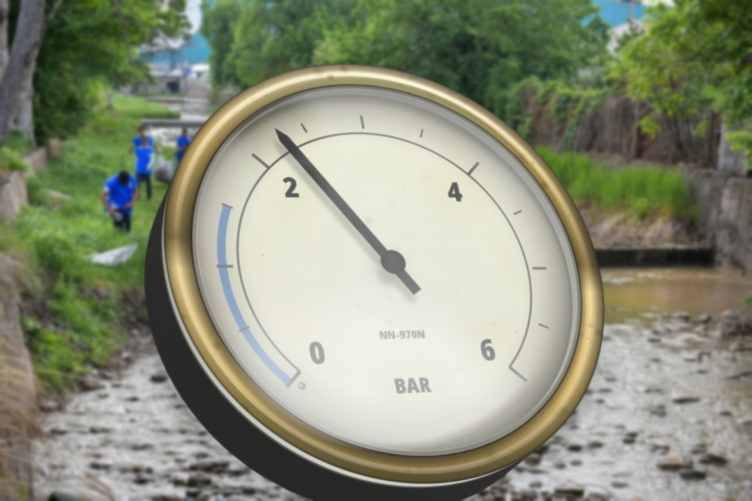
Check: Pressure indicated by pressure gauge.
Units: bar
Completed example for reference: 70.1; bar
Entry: 2.25; bar
